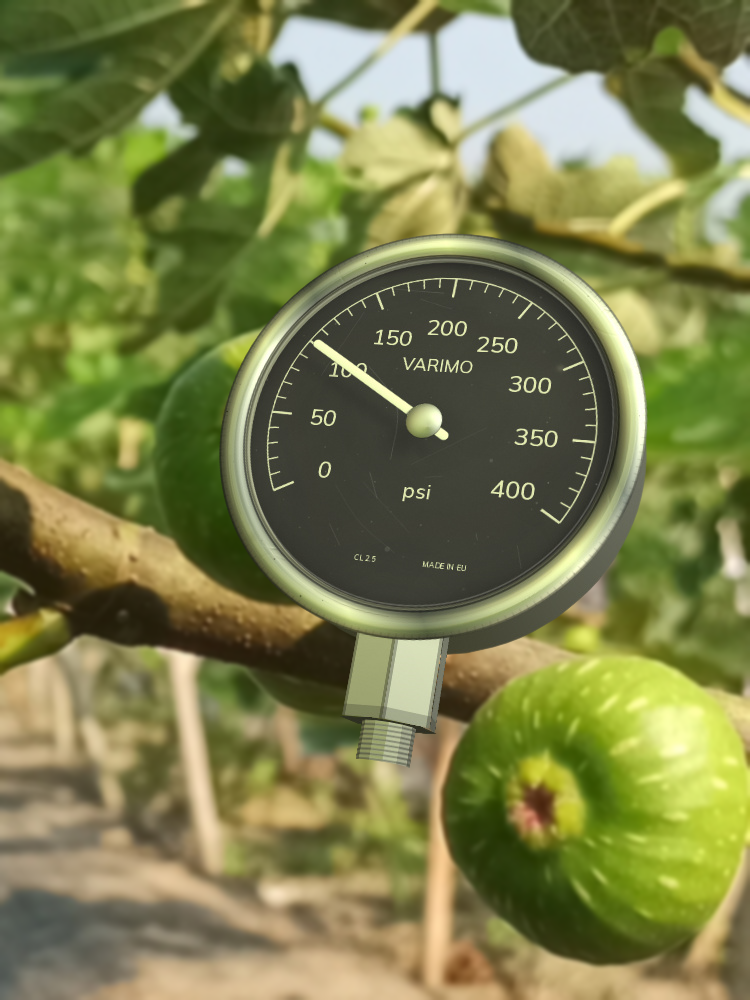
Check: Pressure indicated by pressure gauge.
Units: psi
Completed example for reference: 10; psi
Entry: 100; psi
